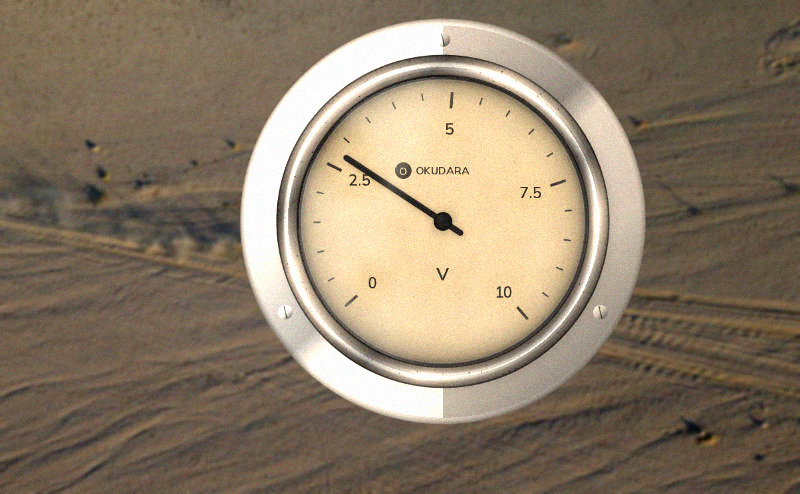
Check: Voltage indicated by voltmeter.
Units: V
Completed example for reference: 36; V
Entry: 2.75; V
